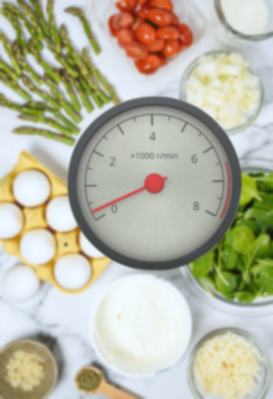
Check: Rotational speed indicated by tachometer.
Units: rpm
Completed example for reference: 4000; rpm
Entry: 250; rpm
